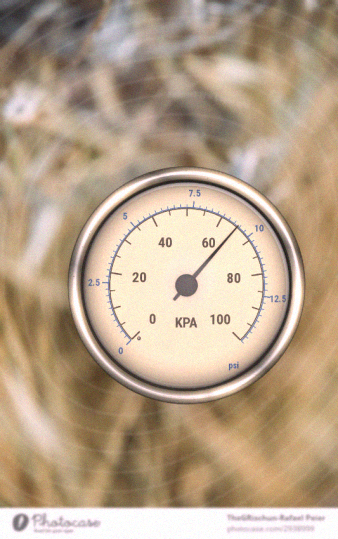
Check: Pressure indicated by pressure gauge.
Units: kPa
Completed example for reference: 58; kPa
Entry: 65; kPa
